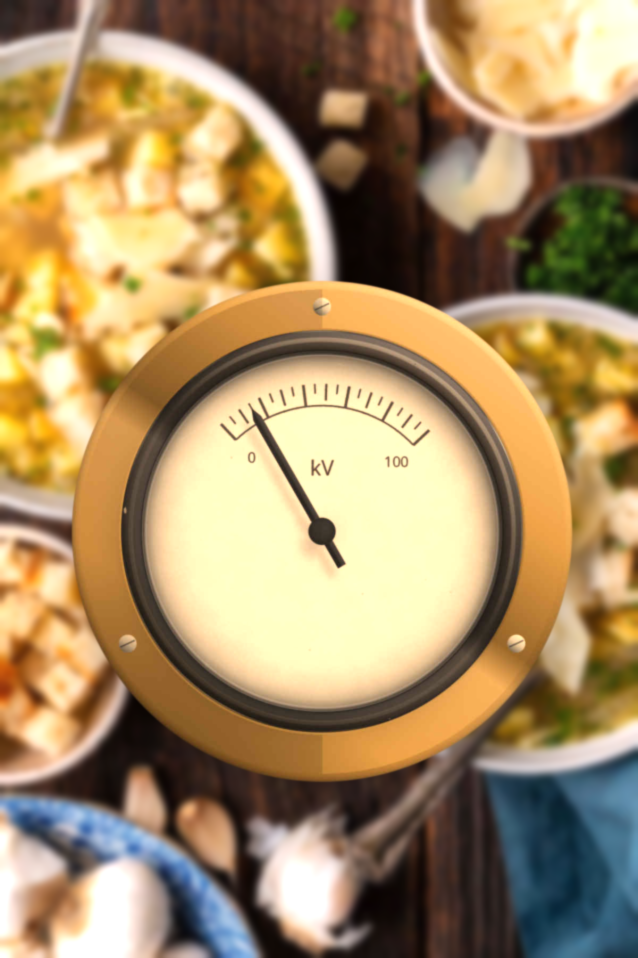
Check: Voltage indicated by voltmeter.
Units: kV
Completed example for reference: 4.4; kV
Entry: 15; kV
